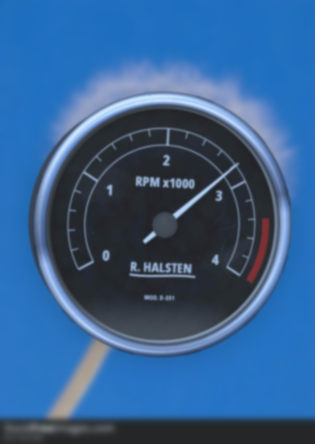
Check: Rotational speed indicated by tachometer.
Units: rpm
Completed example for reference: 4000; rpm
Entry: 2800; rpm
